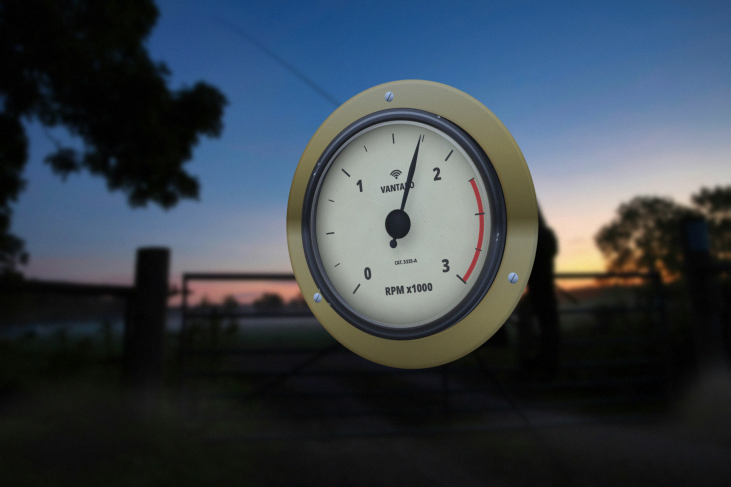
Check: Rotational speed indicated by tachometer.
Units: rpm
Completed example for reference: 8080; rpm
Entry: 1750; rpm
